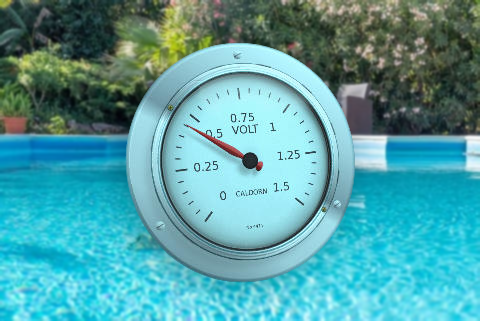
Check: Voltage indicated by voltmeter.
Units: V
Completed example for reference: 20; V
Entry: 0.45; V
